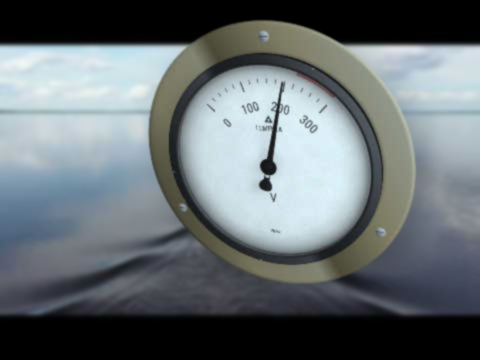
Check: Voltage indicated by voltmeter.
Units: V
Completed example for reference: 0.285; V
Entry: 200; V
